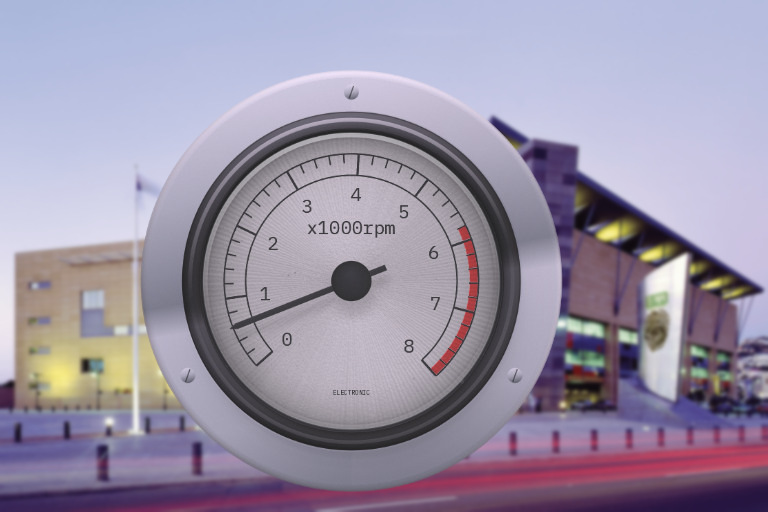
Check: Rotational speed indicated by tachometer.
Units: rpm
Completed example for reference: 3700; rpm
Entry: 600; rpm
